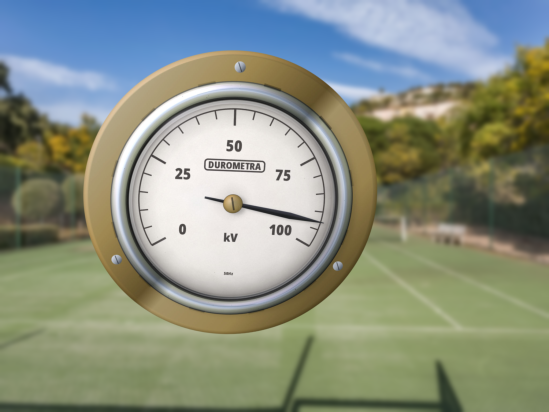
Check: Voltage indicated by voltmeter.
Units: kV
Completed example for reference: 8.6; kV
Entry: 92.5; kV
